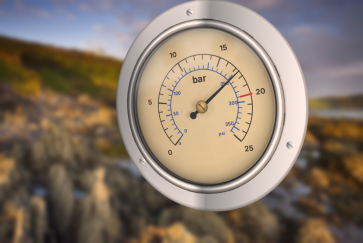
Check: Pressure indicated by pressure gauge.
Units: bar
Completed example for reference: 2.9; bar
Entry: 17.5; bar
